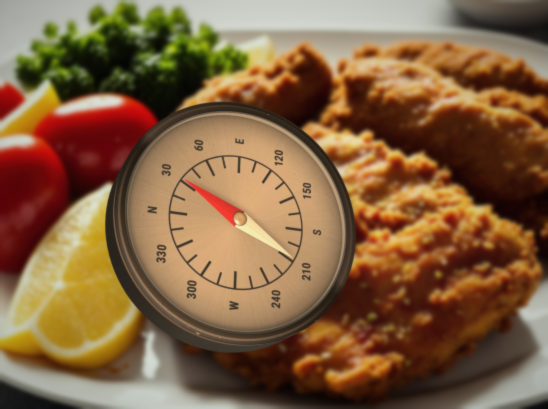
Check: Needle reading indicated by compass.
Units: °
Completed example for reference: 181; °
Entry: 30; °
